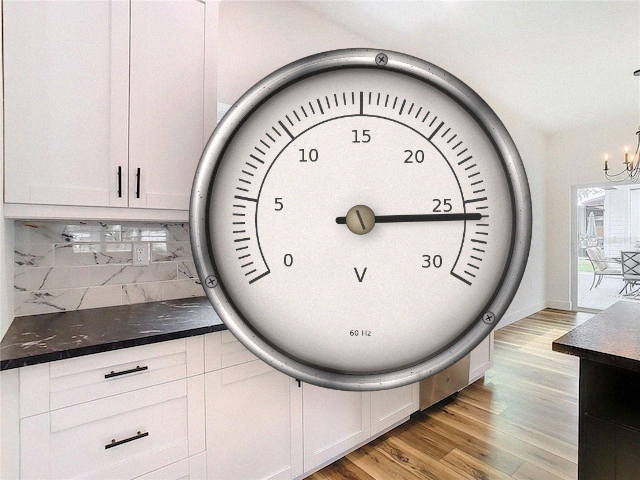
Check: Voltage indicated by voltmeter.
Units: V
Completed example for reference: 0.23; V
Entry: 26; V
